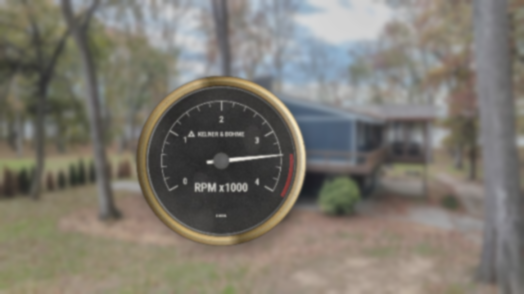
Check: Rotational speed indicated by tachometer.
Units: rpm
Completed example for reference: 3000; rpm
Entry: 3400; rpm
